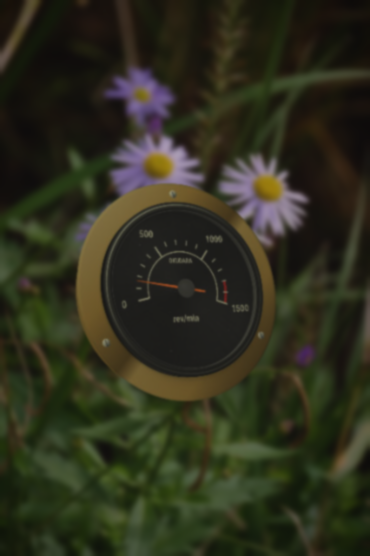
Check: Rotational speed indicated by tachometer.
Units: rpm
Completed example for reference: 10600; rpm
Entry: 150; rpm
